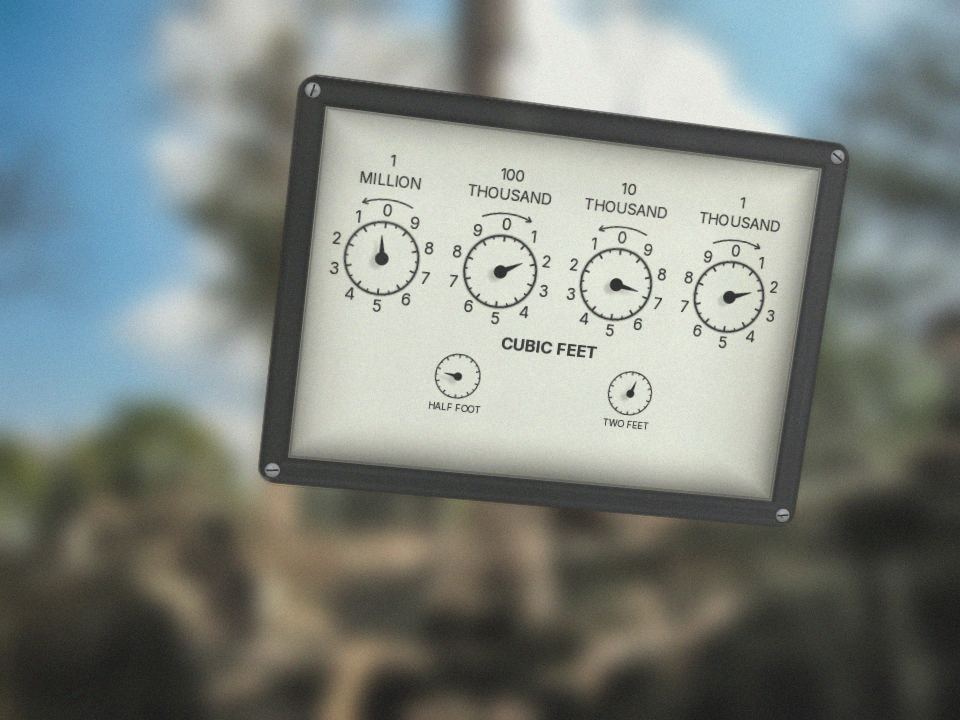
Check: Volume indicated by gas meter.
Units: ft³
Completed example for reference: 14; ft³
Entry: 17200; ft³
